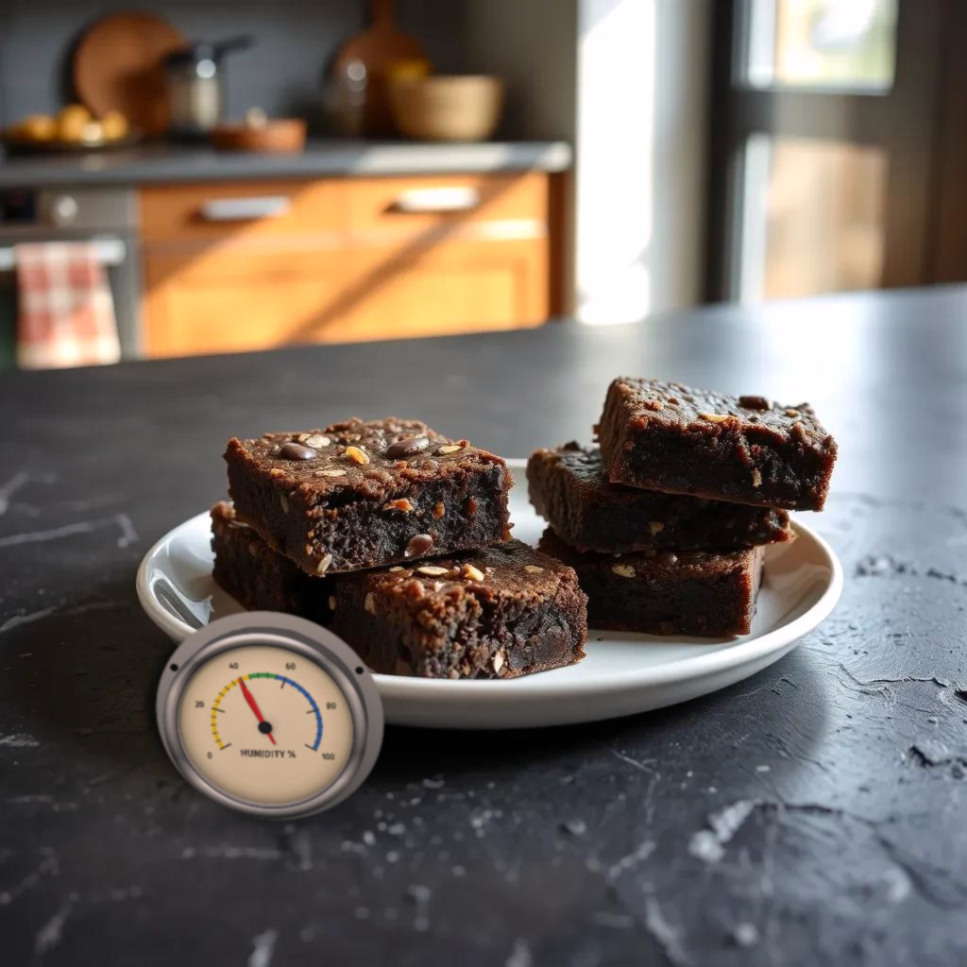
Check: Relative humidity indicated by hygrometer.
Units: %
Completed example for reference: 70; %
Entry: 40; %
